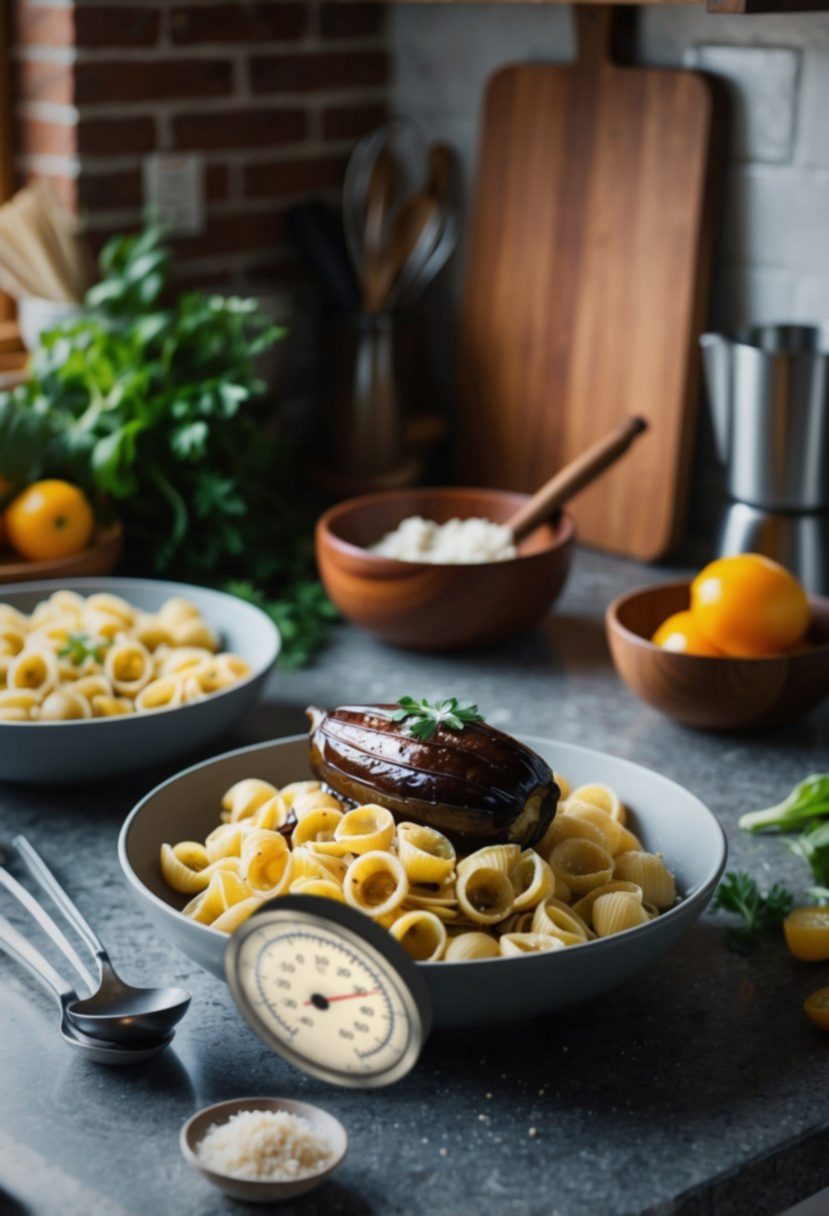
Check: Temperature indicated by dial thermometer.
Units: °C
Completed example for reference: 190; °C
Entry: 30; °C
